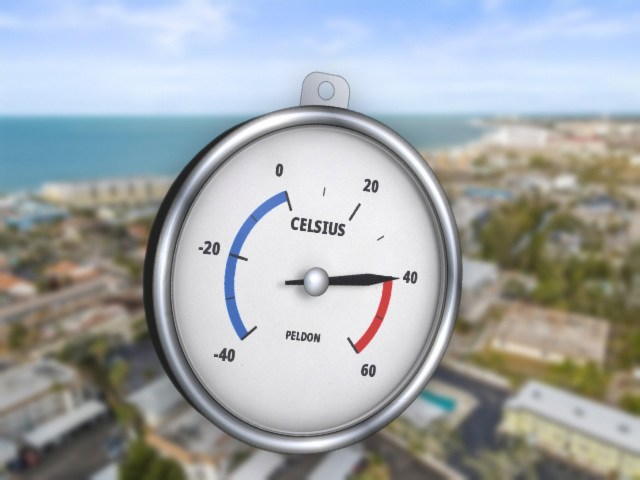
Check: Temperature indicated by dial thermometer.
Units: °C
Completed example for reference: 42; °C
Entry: 40; °C
